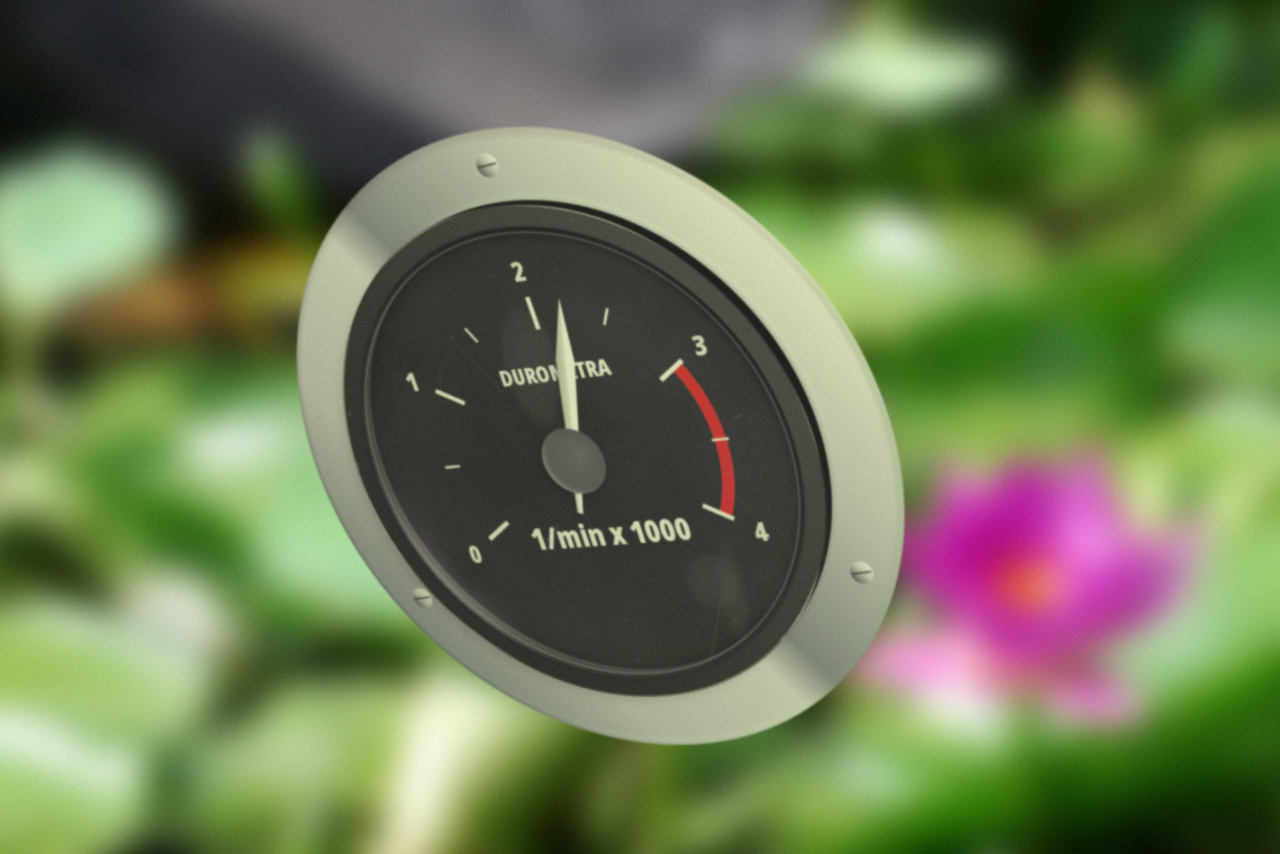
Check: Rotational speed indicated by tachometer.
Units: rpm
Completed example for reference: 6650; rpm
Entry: 2250; rpm
